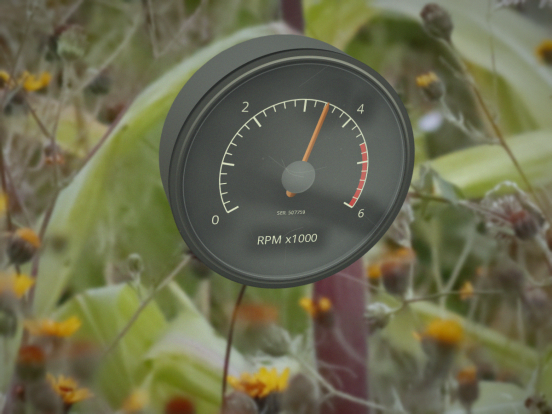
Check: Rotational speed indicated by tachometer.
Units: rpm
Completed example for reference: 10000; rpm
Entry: 3400; rpm
